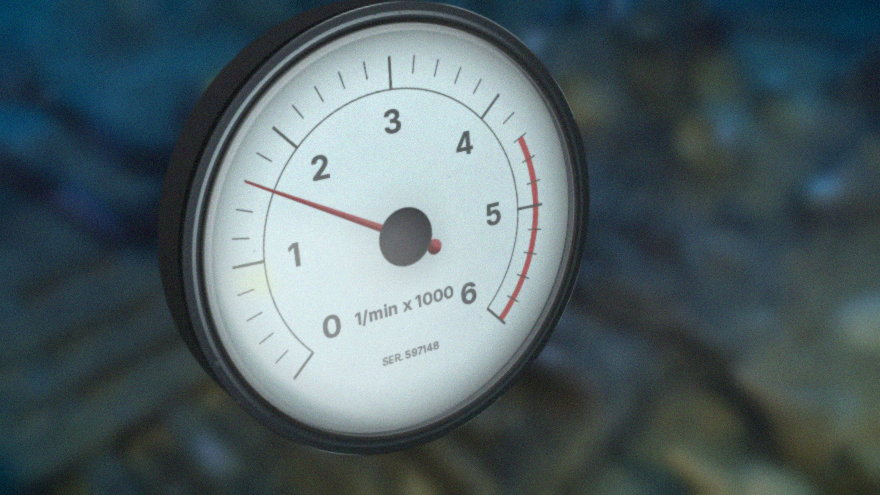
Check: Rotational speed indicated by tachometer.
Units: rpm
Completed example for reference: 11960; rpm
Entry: 1600; rpm
